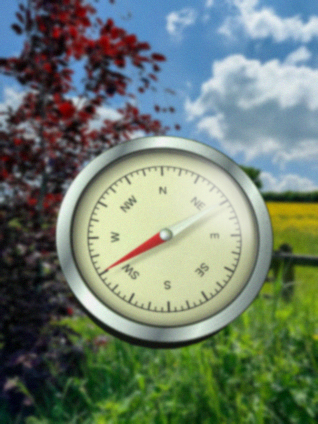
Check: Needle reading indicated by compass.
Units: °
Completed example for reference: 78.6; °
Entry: 240; °
